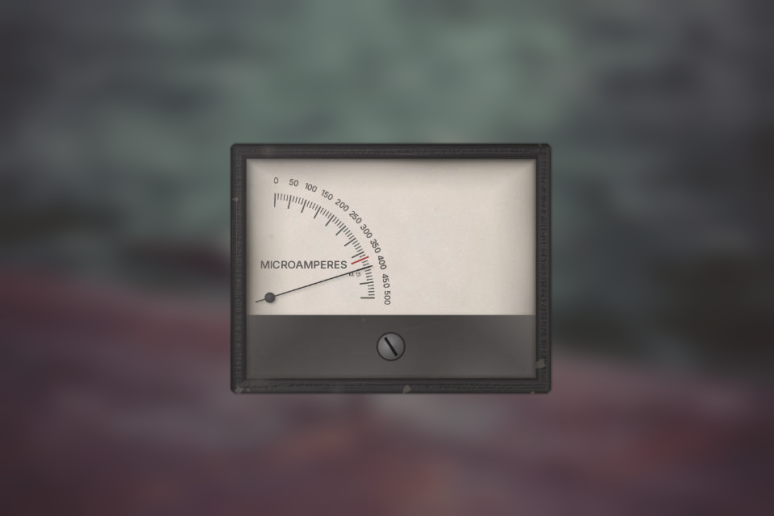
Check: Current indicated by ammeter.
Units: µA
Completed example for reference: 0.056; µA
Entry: 400; µA
